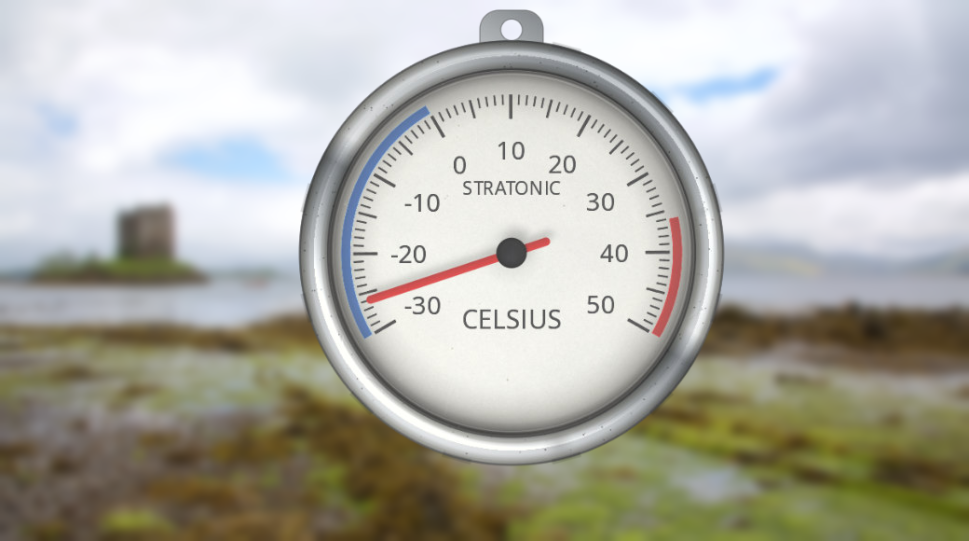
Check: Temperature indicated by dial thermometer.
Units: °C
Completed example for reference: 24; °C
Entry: -26; °C
